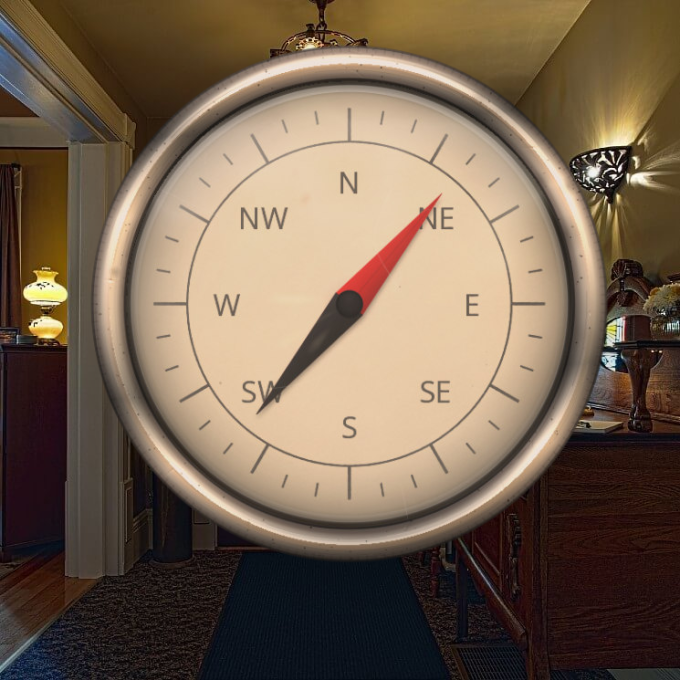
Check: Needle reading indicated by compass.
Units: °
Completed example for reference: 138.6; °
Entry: 40; °
